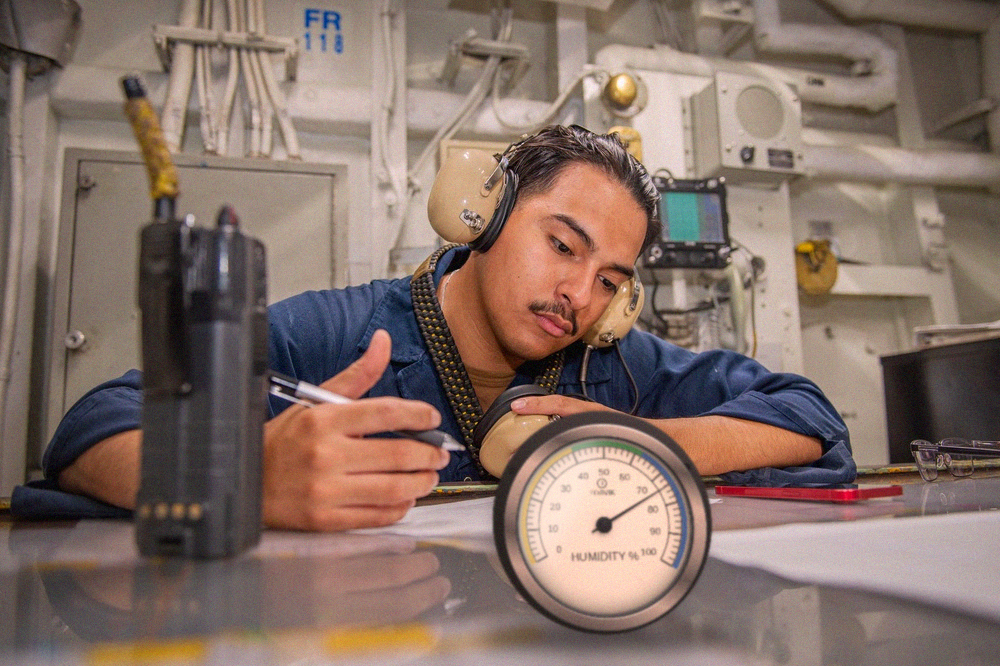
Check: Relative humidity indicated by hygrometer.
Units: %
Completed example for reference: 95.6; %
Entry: 74; %
